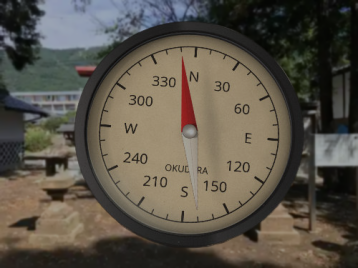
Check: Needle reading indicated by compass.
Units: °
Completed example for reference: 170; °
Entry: 350; °
